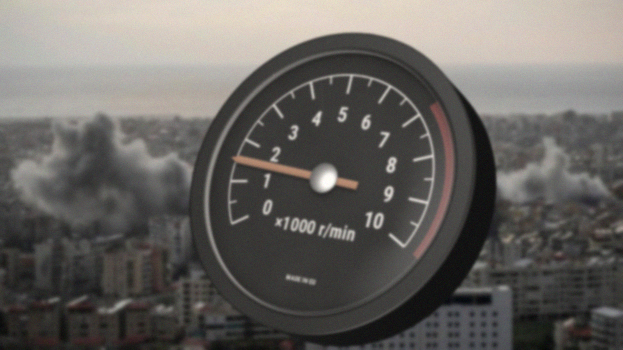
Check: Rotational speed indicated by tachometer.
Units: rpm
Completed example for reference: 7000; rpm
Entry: 1500; rpm
